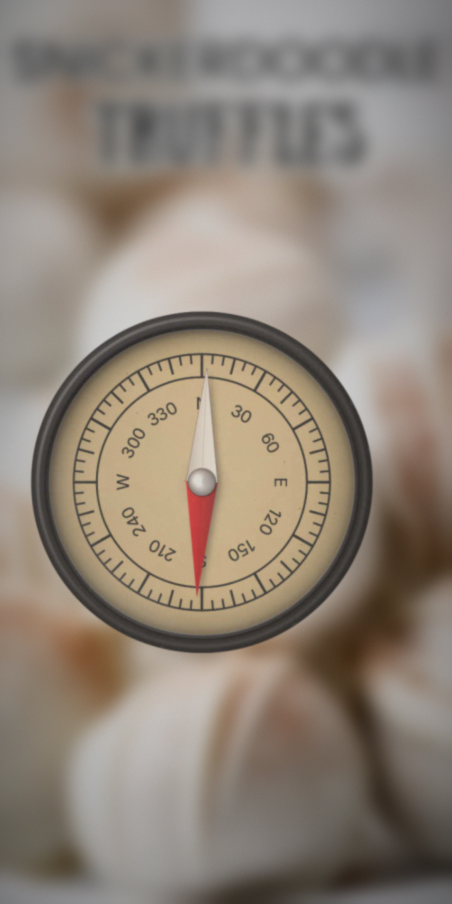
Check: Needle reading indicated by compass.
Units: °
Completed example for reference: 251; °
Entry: 182.5; °
